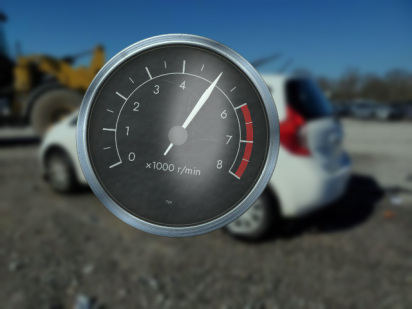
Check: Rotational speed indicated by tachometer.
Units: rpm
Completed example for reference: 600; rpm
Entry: 5000; rpm
